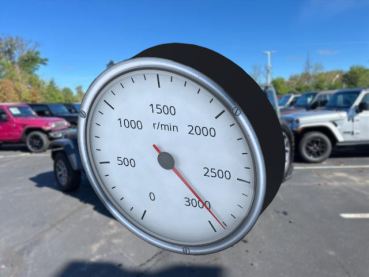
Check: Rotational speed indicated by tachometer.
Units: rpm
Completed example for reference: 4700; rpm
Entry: 2900; rpm
